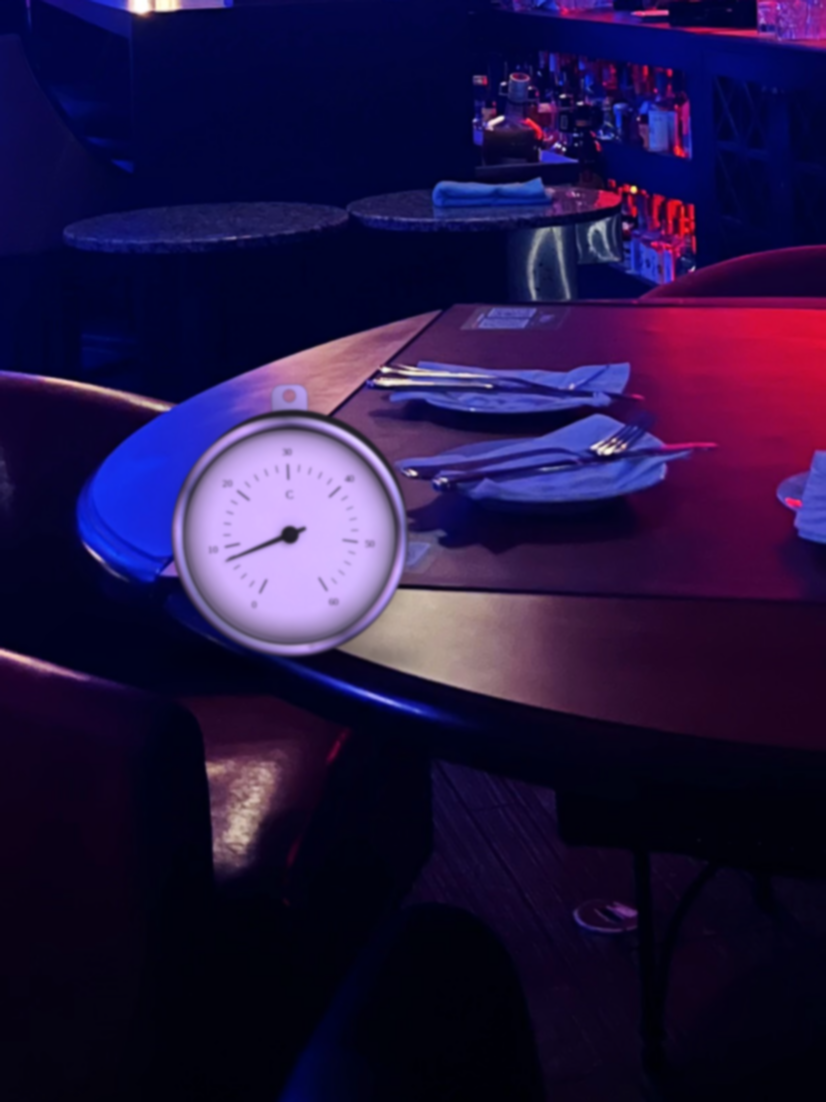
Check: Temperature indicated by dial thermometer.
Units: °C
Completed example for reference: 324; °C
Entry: 8; °C
